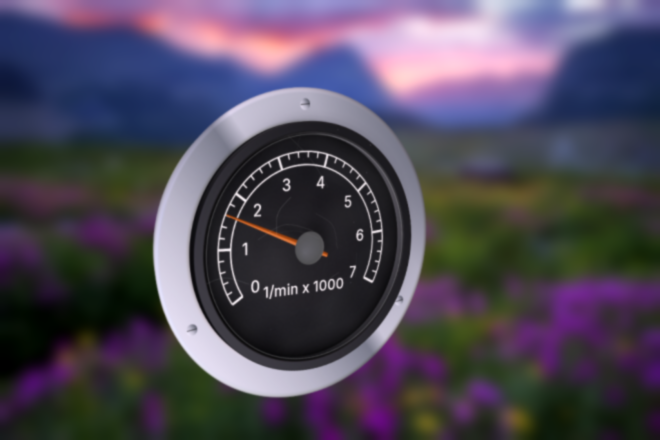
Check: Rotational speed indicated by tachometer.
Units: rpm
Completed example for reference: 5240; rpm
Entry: 1600; rpm
